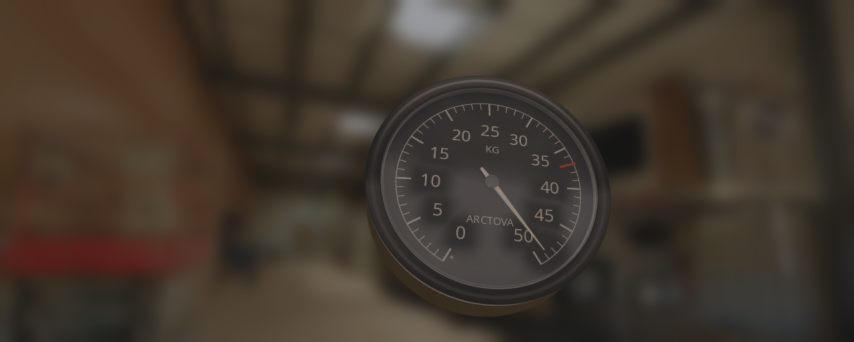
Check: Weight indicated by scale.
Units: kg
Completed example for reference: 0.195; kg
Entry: 49; kg
